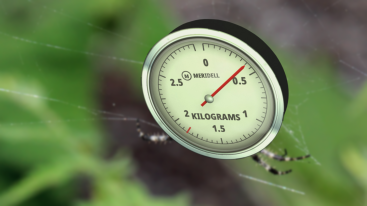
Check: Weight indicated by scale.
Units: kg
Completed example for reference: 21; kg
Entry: 0.4; kg
